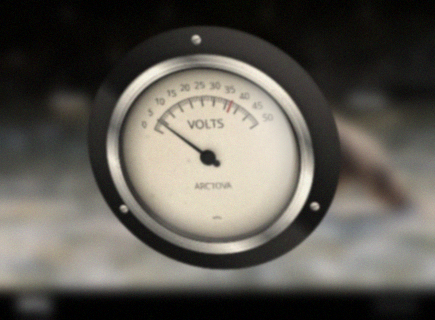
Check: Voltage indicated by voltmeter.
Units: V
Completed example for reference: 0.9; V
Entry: 5; V
